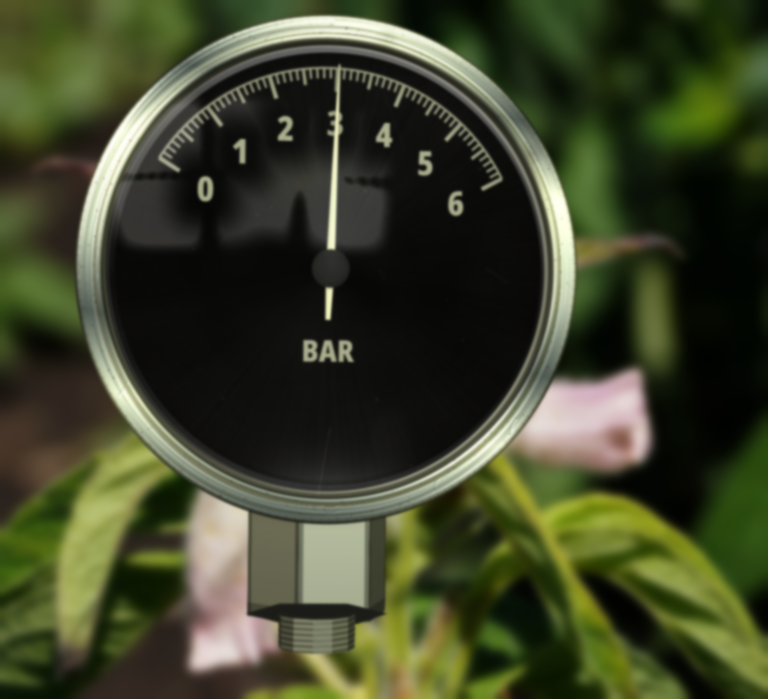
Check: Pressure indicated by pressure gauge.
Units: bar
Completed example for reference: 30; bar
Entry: 3; bar
